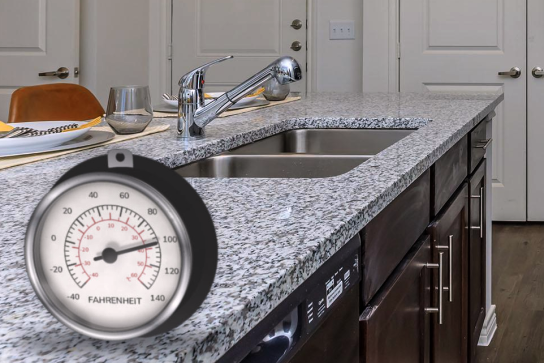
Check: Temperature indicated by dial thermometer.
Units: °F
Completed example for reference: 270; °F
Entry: 100; °F
